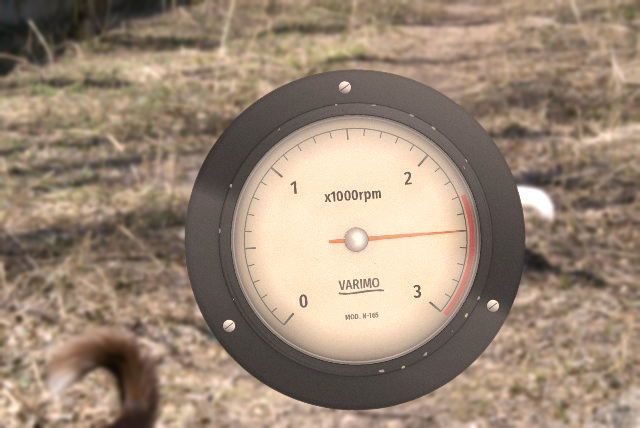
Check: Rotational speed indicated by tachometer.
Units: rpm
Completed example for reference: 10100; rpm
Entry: 2500; rpm
